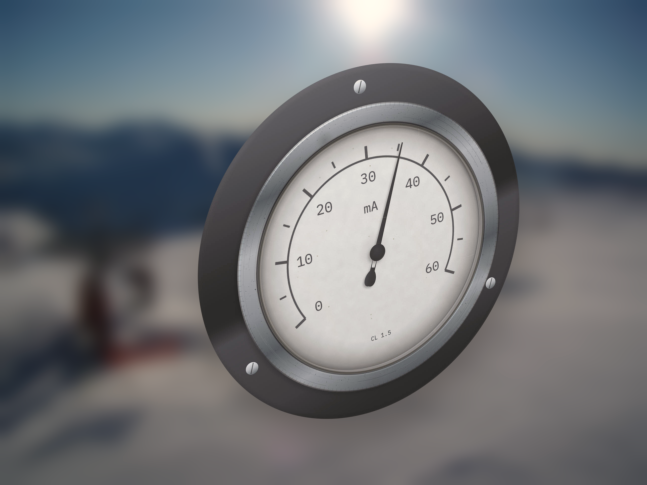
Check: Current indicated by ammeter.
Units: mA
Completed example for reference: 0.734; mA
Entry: 35; mA
